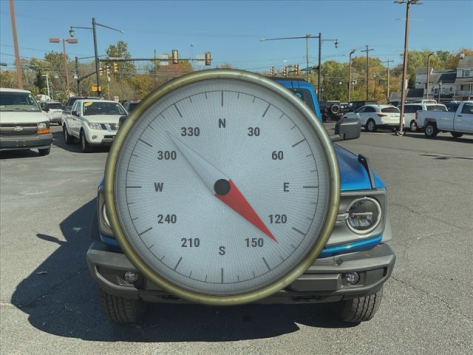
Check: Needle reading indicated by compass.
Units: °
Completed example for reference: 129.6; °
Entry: 135; °
